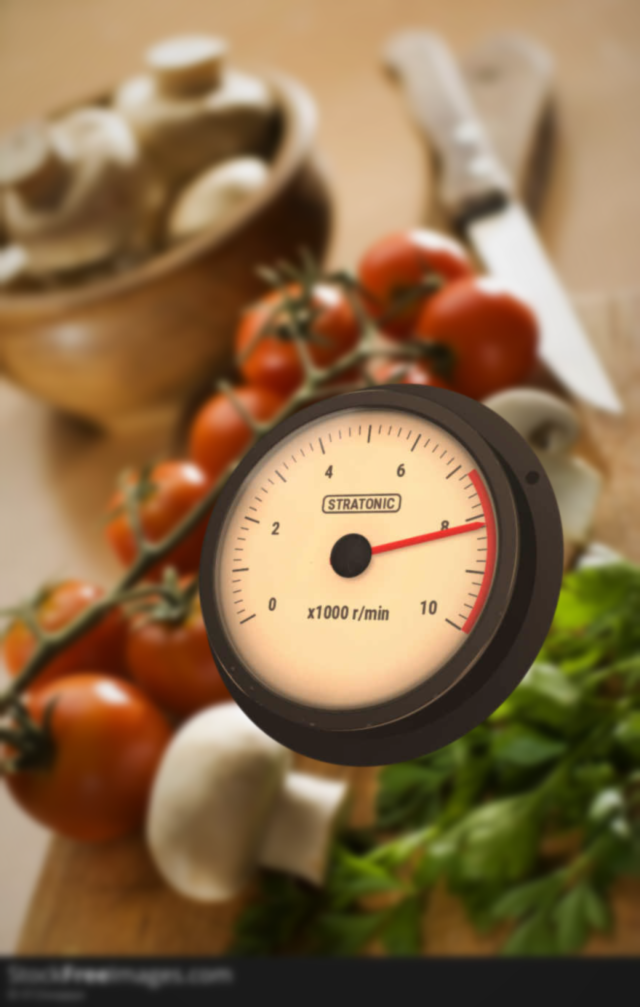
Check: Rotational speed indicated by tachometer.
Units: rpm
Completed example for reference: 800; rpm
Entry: 8200; rpm
